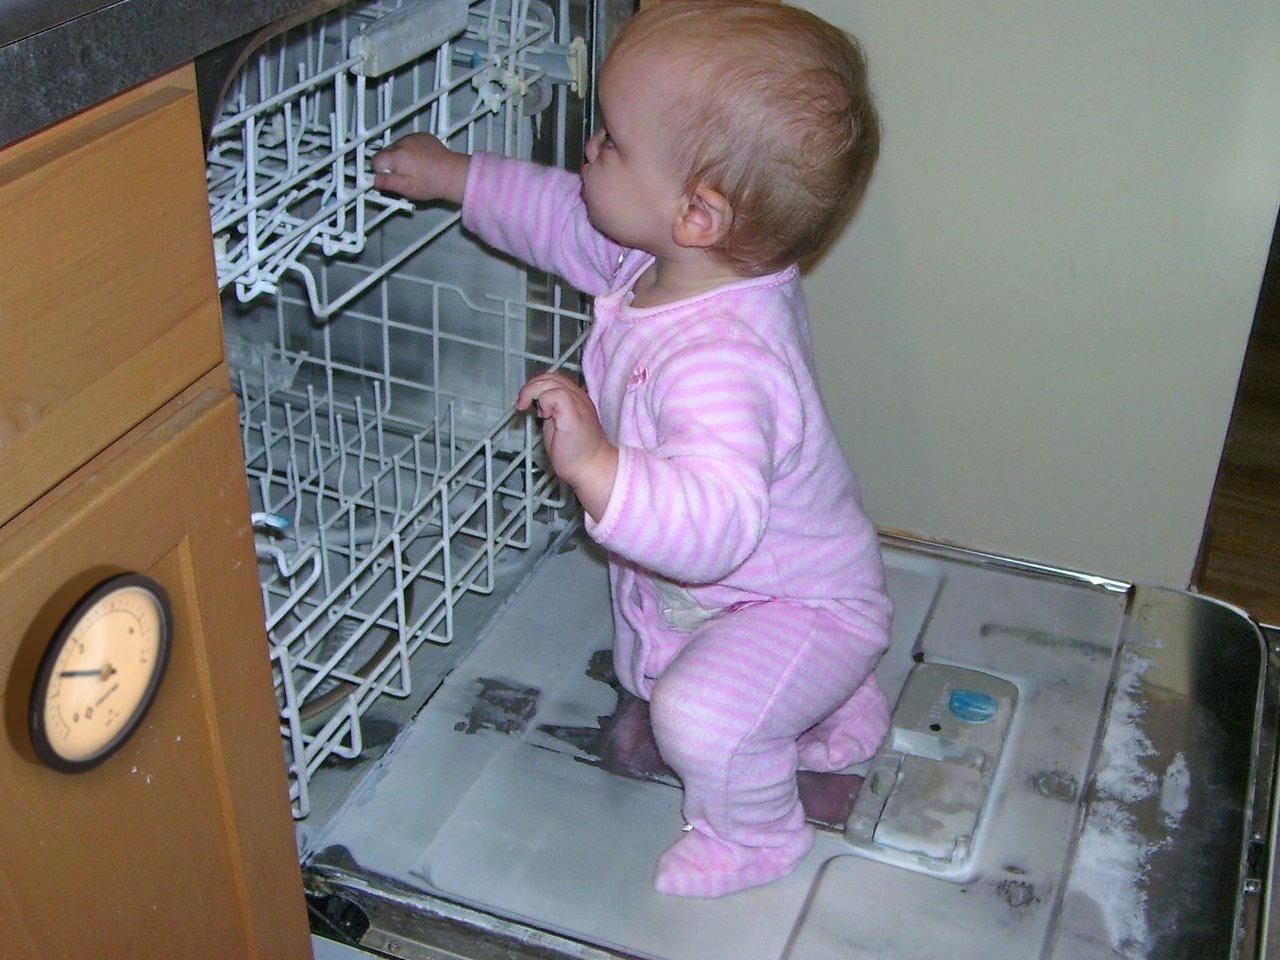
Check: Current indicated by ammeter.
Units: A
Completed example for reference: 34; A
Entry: 1.4; A
